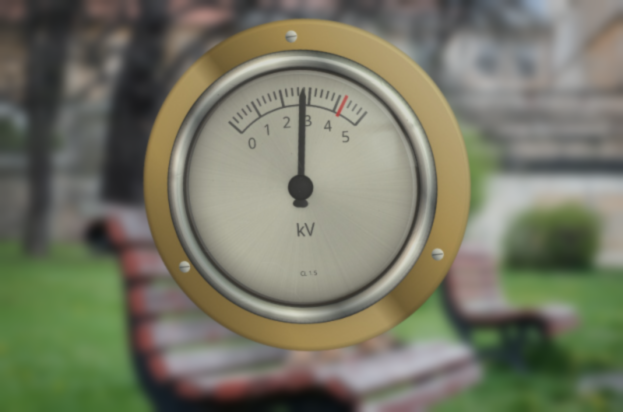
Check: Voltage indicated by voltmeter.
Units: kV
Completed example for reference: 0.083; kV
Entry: 2.8; kV
